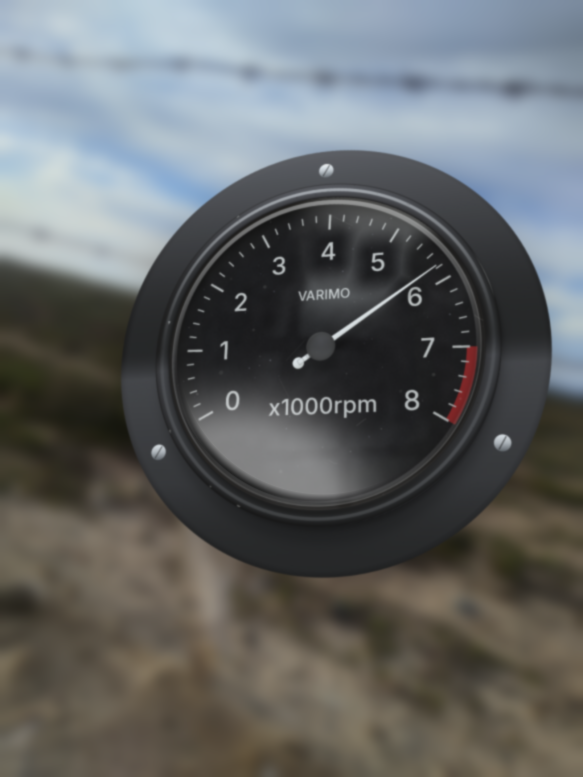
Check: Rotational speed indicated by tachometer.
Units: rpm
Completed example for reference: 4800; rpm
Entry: 5800; rpm
